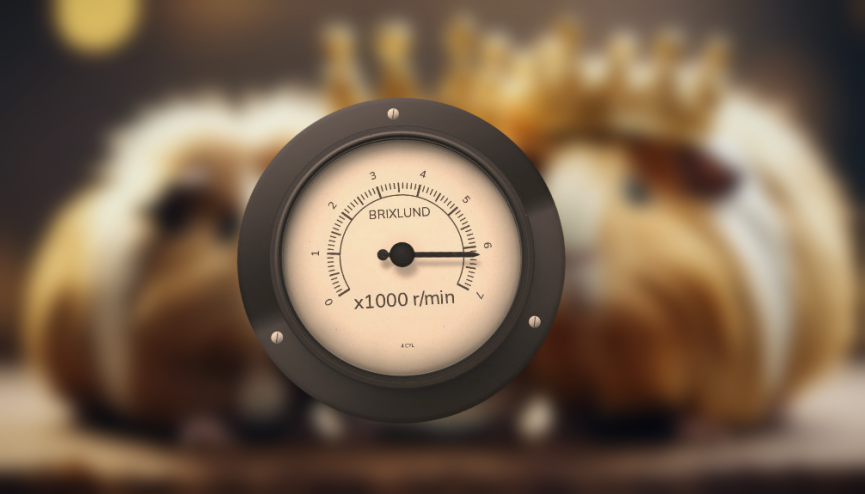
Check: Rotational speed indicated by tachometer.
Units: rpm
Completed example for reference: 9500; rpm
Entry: 6200; rpm
